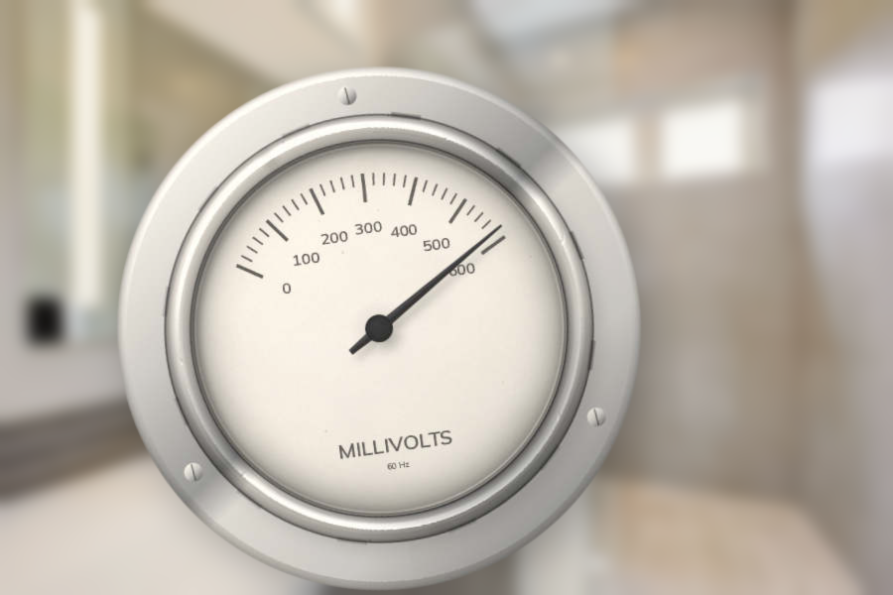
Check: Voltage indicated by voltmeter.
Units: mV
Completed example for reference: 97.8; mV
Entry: 580; mV
